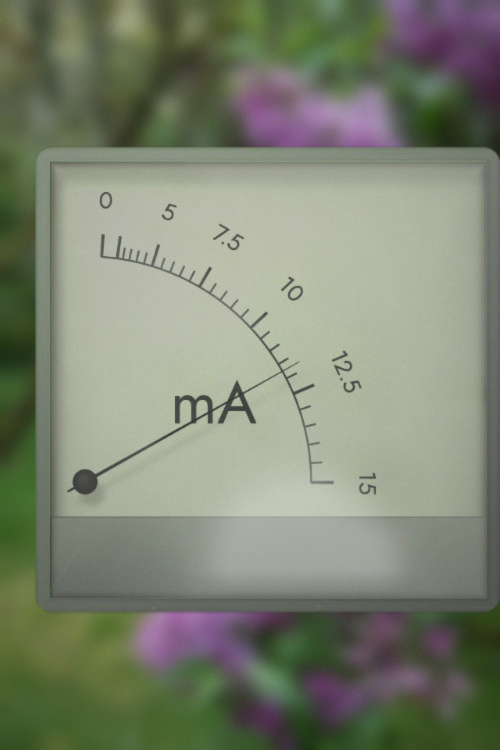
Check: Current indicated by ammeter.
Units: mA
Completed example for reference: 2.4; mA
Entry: 11.75; mA
